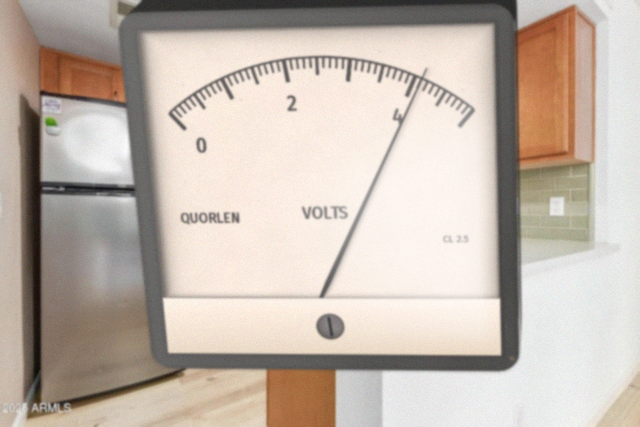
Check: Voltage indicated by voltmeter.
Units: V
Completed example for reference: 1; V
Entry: 4.1; V
